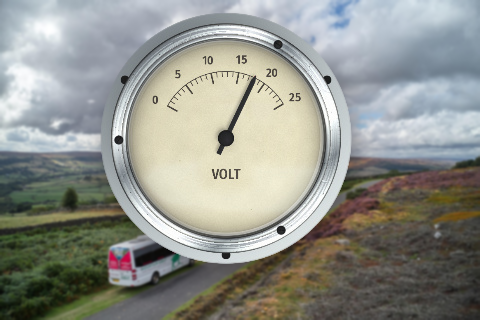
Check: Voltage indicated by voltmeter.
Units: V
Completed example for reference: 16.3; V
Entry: 18; V
